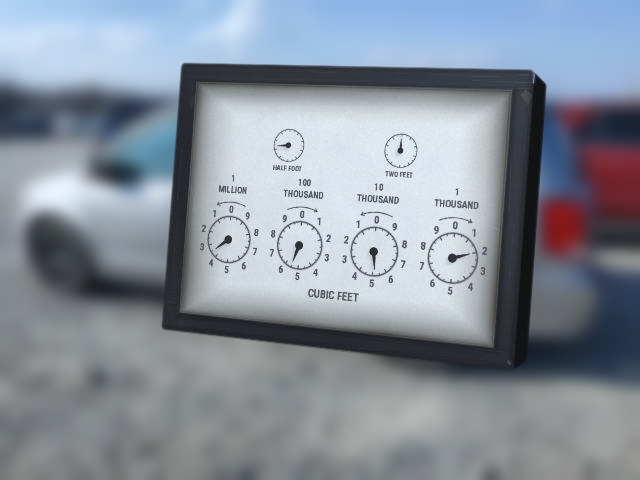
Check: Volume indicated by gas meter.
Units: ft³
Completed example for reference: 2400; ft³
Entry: 355200; ft³
